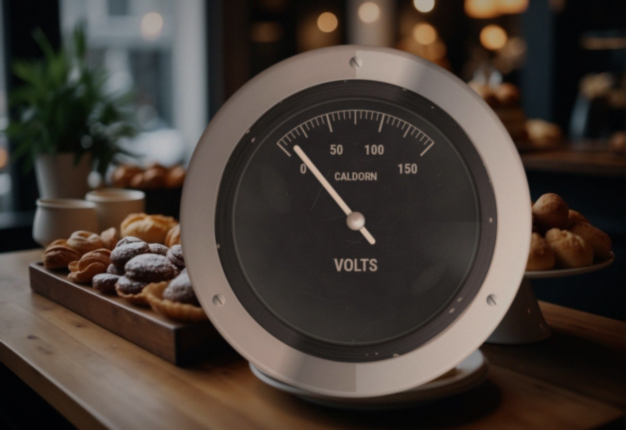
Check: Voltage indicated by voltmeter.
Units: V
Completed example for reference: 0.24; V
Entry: 10; V
